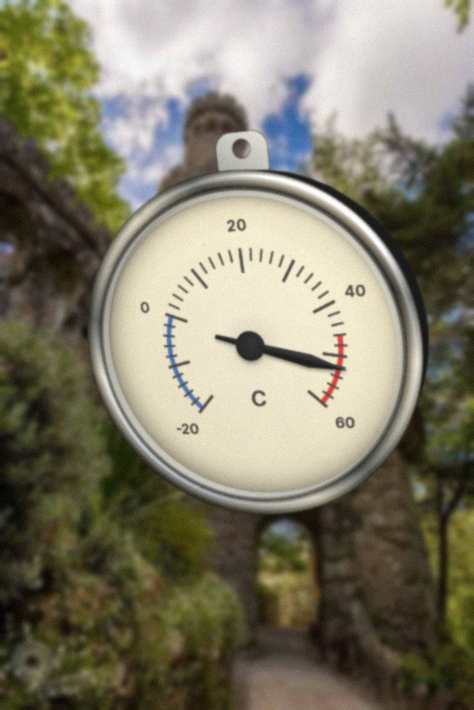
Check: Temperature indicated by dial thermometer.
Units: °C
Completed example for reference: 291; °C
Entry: 52; °C
